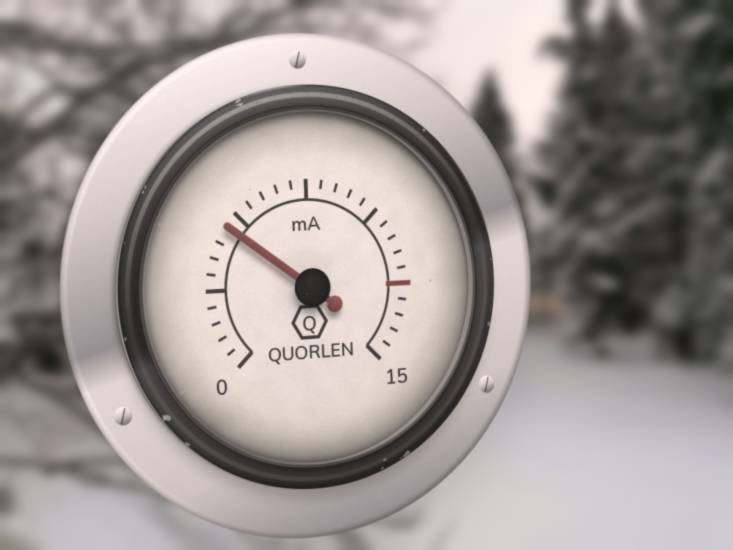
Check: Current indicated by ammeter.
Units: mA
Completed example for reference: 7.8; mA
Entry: 4.5; mA
